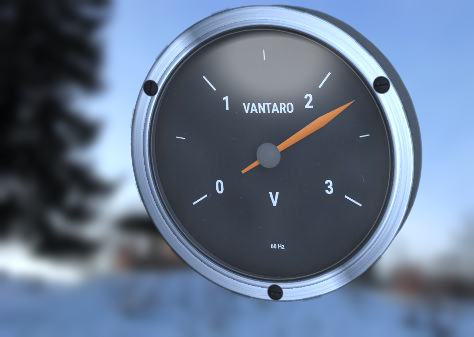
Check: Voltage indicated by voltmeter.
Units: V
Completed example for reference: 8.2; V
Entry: 2.25; V
